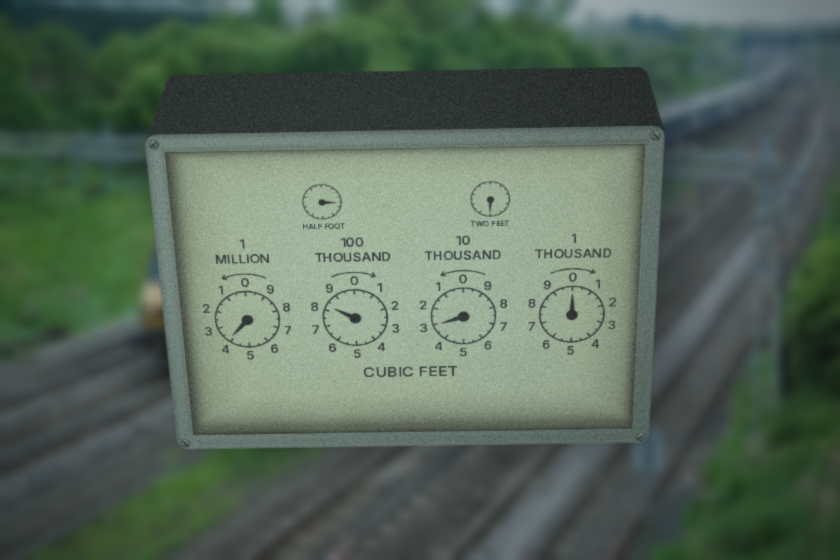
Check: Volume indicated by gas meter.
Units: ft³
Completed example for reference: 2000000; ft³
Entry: 383000; ft³
